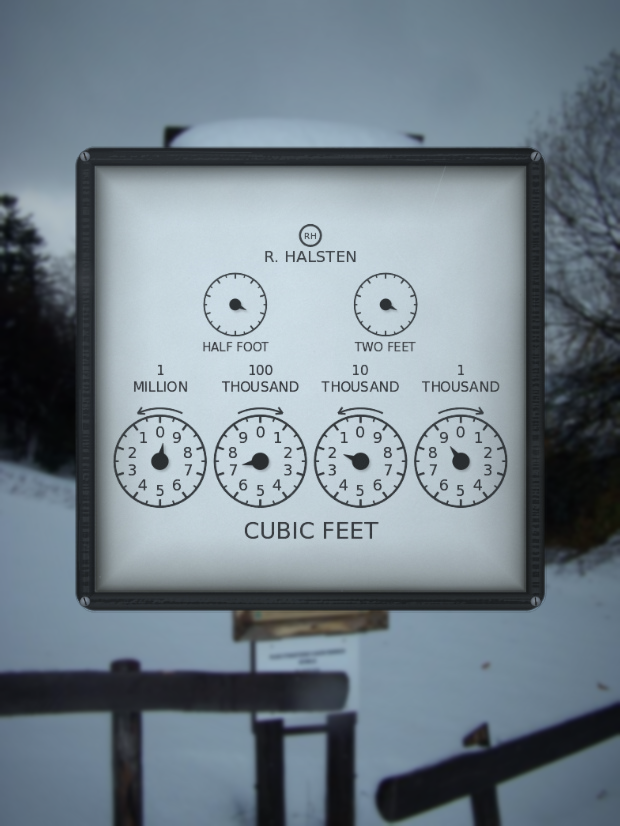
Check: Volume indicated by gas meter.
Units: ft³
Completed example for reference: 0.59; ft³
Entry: 971900; ft³
